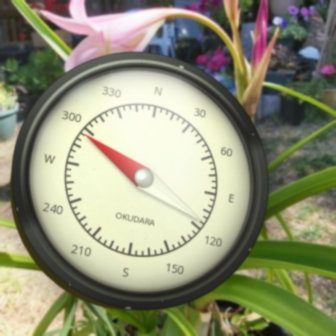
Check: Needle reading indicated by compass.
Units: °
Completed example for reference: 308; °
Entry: 295; °
